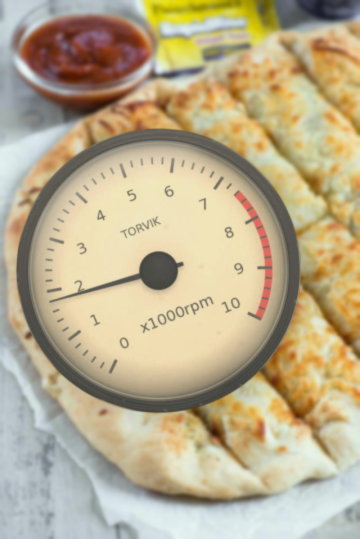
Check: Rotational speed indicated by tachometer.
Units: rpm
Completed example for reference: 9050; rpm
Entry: 1800; rpm
